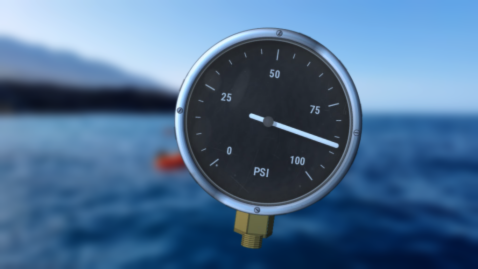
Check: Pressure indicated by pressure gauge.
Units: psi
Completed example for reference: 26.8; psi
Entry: 87.5; psi
